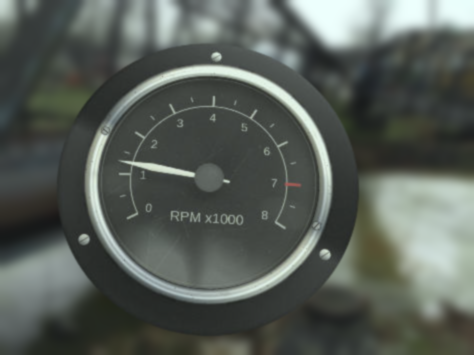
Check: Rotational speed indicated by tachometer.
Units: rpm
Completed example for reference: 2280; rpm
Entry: 1250; rpm
